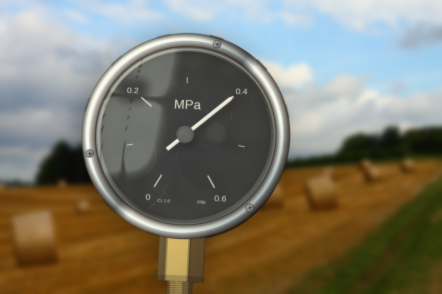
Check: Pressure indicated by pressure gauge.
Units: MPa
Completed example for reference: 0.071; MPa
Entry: 0.4; MPa
